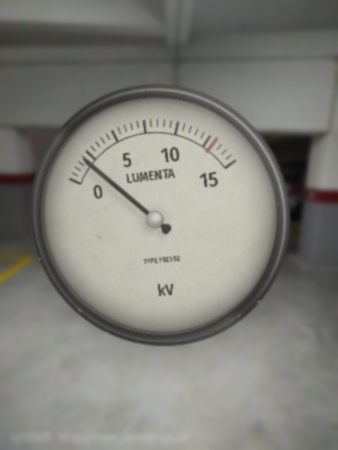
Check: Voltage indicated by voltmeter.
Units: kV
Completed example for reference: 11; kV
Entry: 2; kV
